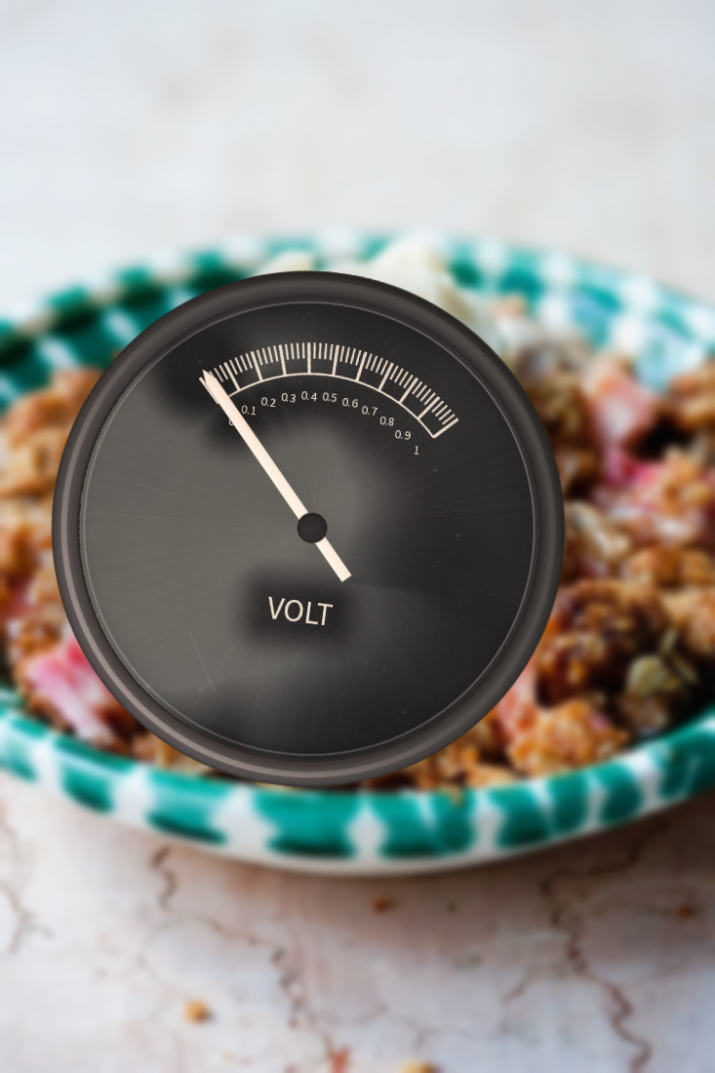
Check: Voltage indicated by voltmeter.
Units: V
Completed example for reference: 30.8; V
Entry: 0.02; V
